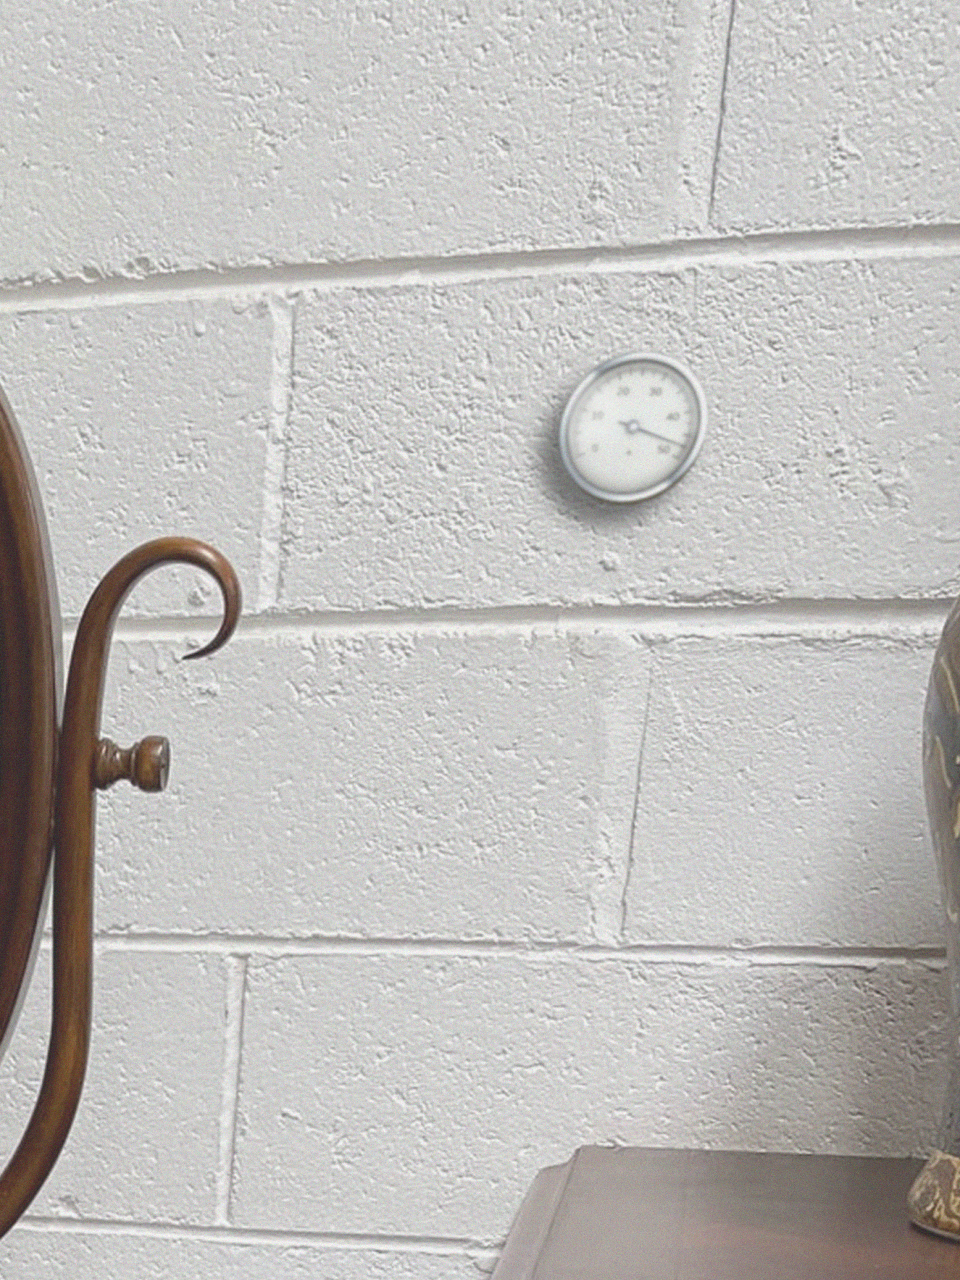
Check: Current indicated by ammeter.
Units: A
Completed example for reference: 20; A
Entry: 47.5; A
